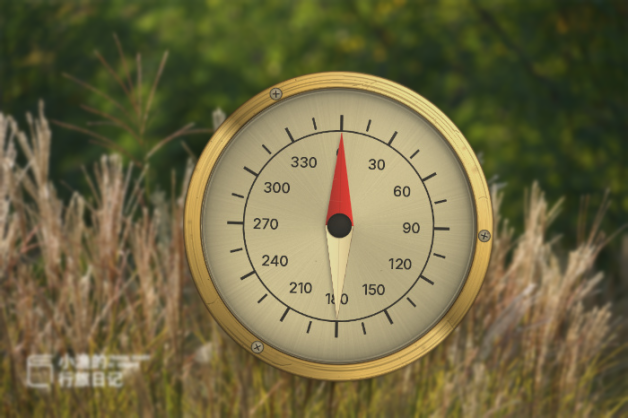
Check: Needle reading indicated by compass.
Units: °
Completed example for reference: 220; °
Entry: 0; °
